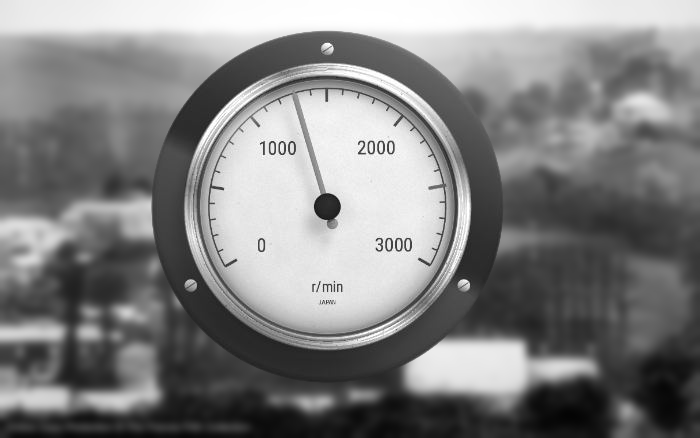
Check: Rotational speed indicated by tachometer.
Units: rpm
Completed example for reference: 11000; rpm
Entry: 1300; rpm
